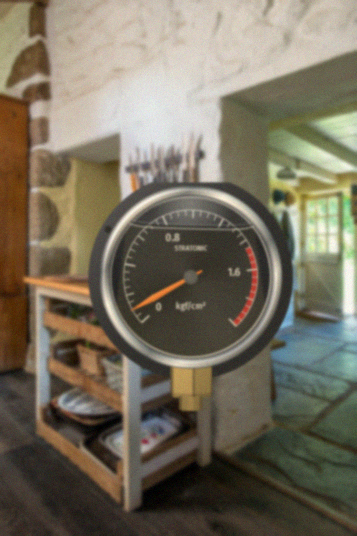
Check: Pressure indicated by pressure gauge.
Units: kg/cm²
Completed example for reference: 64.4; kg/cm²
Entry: 0.1; kg/cm²
